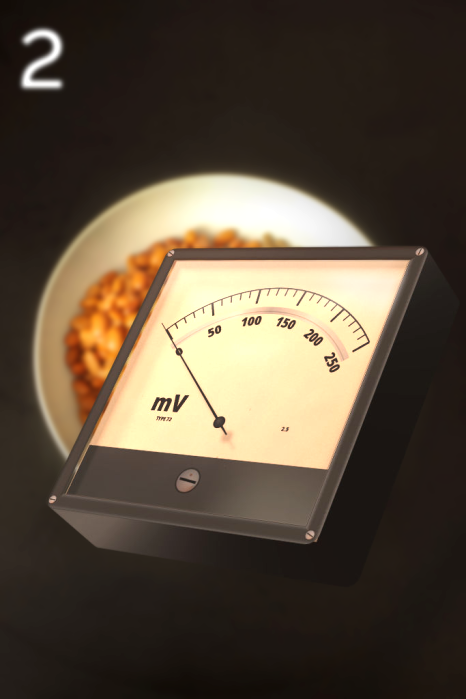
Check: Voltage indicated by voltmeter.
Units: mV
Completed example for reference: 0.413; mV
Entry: 0; mV
